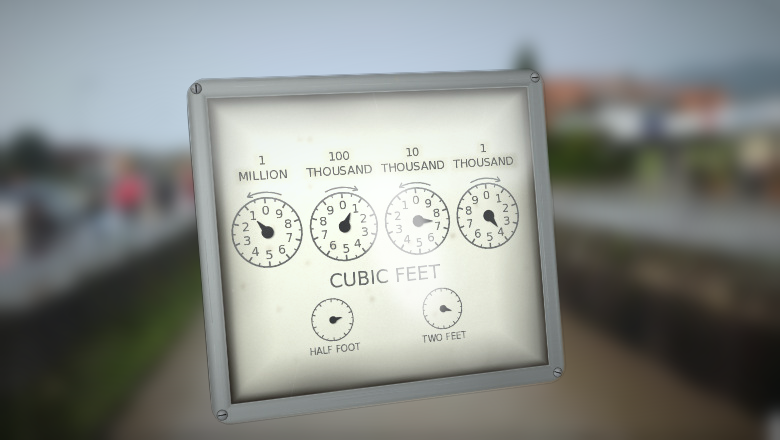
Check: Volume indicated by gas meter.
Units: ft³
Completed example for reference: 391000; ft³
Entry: 107400; ft³
